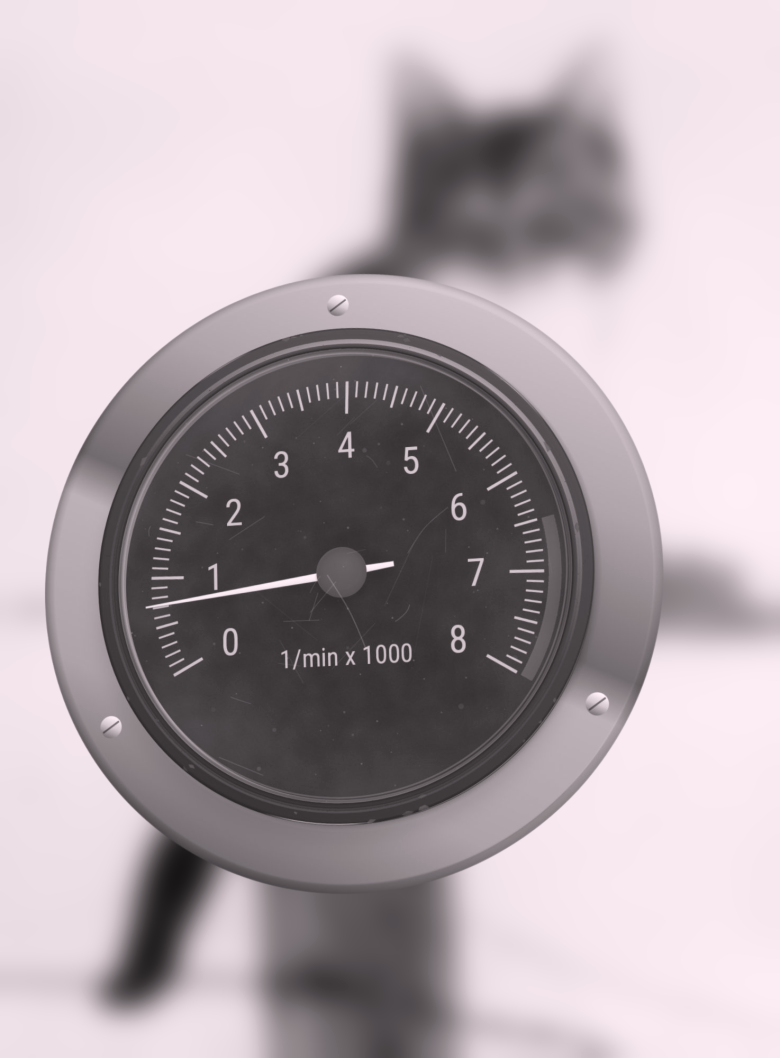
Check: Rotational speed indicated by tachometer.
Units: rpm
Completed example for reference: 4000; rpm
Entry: 700; rpm
